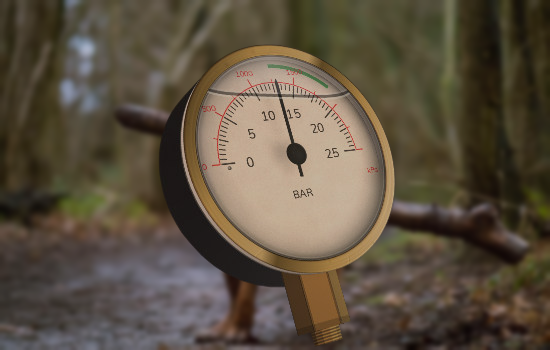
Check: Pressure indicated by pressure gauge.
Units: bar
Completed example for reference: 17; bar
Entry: 12.5; bar
